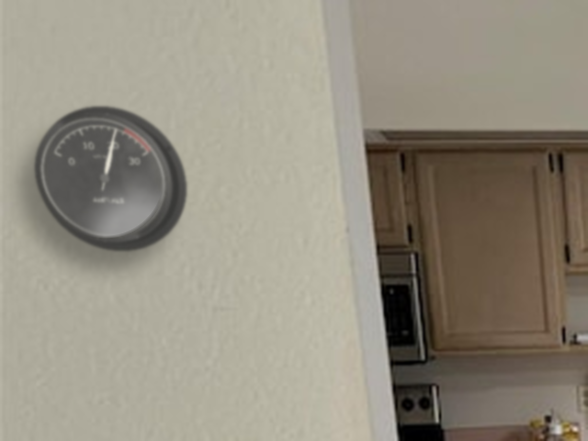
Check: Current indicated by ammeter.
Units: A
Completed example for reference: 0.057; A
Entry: 20; A
